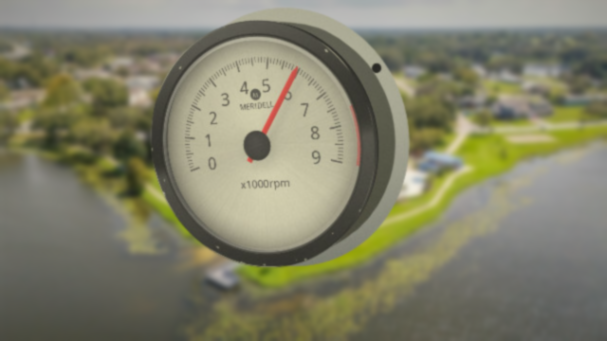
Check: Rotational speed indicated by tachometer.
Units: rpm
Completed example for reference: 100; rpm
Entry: 6000; rpm
